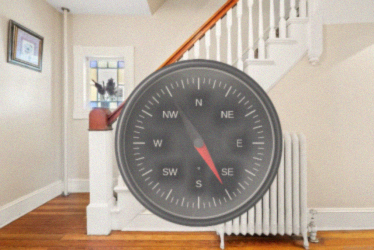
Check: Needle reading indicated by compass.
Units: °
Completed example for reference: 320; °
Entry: 150; °
